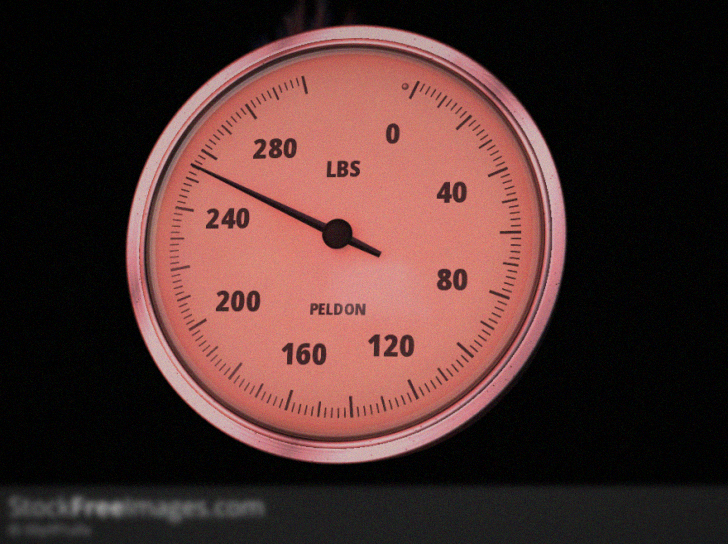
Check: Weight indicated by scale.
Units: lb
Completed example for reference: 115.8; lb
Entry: 254; lb
